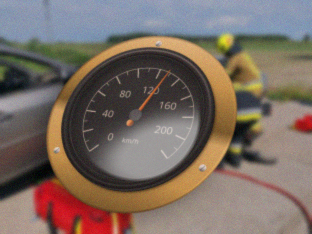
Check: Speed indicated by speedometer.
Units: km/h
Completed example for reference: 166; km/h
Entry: 130; km/h
